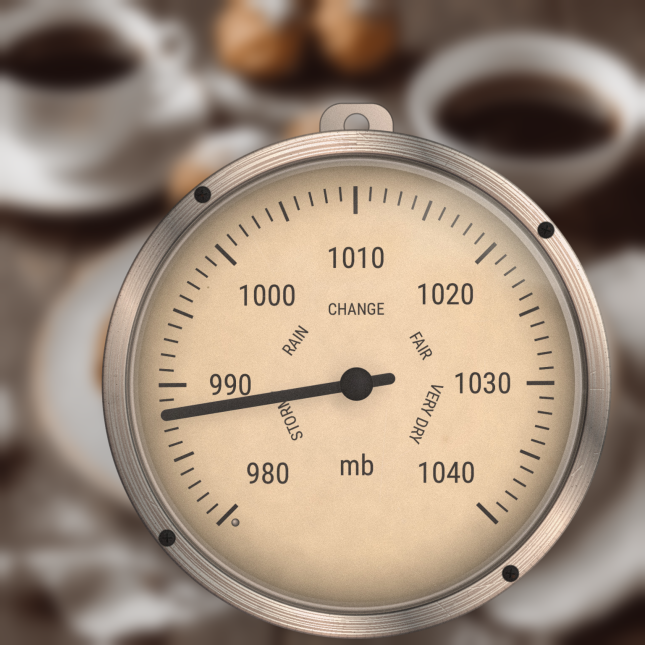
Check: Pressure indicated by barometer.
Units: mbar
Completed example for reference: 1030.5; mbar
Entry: 988; mbar
